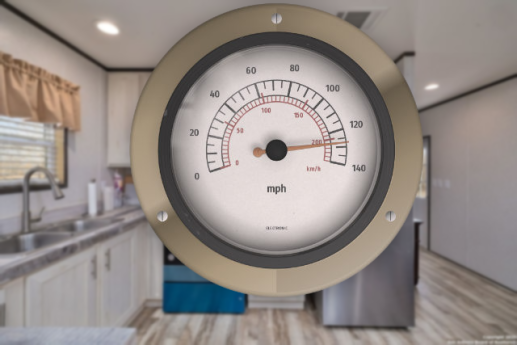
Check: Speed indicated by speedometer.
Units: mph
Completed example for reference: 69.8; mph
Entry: 127.5; mph
